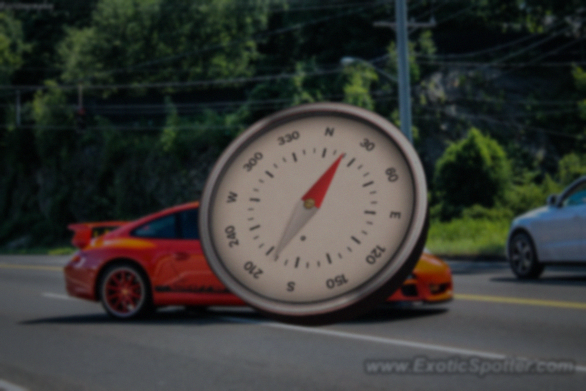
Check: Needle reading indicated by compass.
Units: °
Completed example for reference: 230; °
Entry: 20; °
